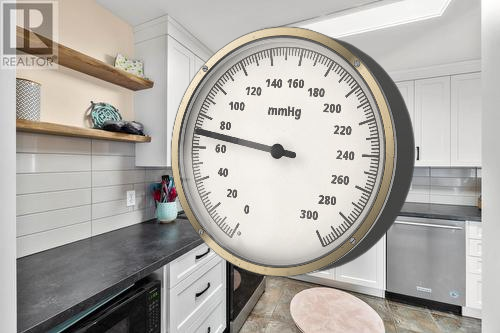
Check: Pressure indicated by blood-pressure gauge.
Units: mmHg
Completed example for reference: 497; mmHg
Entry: 70; mmHg
